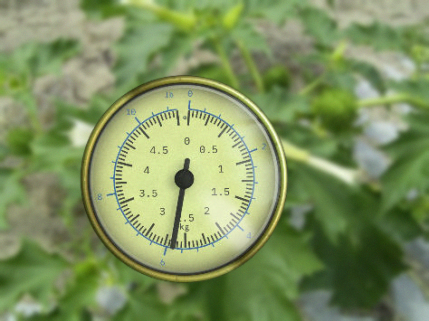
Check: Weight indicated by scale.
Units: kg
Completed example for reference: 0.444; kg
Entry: 2.65; kg
